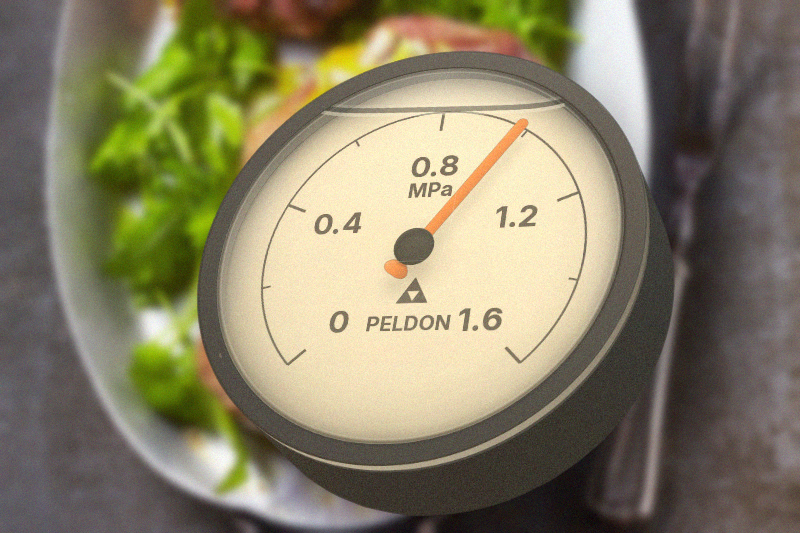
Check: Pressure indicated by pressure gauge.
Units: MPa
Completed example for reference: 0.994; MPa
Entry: 1; MPa
